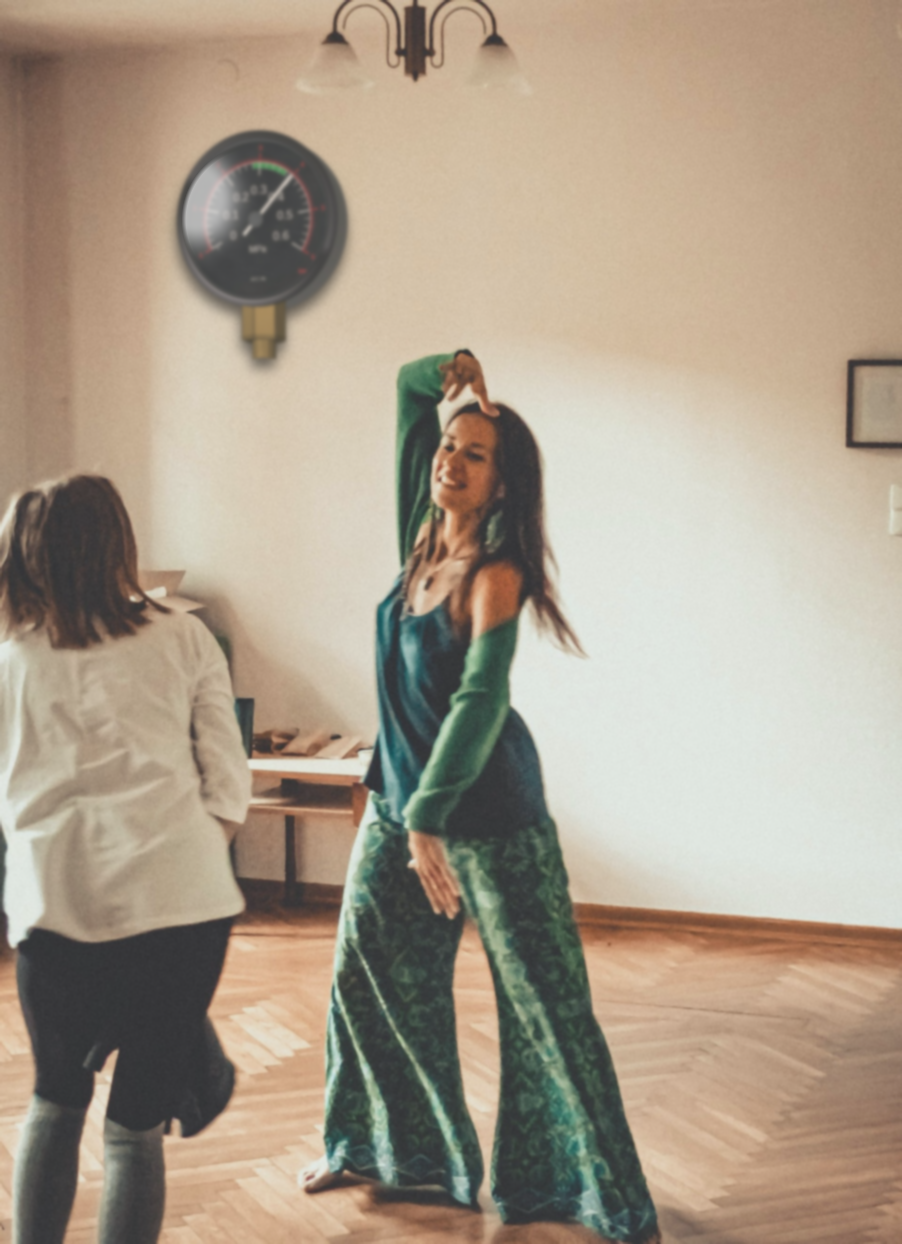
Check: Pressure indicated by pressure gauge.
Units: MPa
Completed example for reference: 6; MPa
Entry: 0.4; MPa
